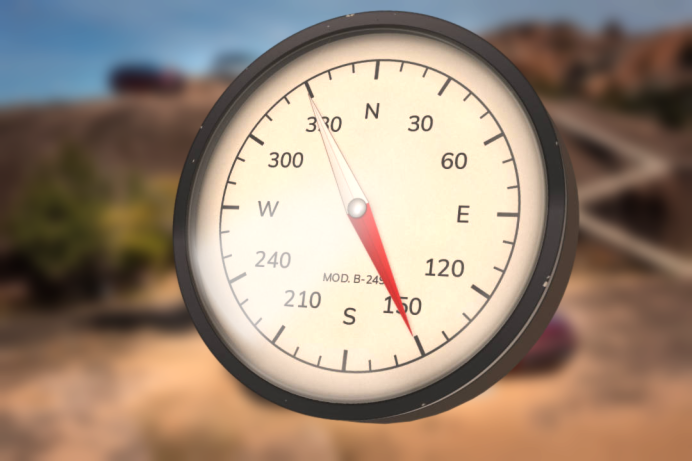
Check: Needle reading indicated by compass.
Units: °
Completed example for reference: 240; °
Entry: 150; °
